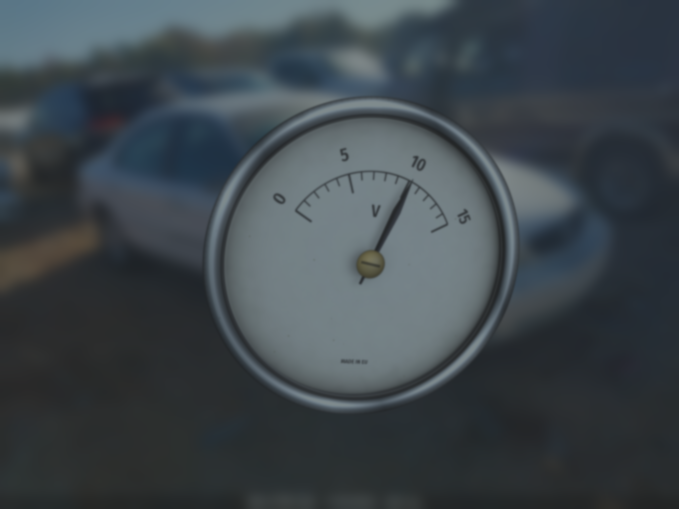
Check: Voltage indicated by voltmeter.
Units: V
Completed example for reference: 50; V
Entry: 10; V
